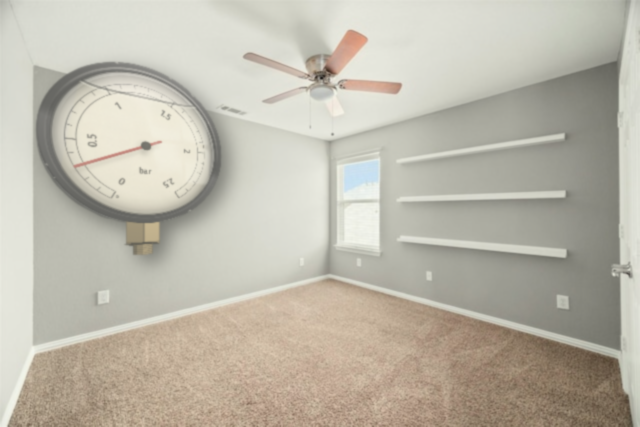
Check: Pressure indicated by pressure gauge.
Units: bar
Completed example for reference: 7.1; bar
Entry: 0.3; bar
